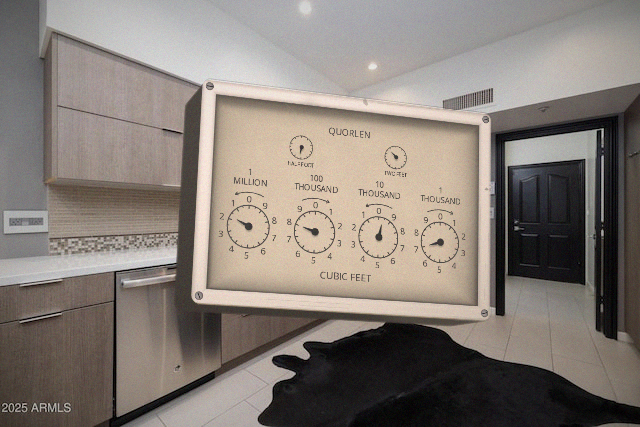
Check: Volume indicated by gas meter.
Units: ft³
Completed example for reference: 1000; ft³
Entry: 179700; ft³
